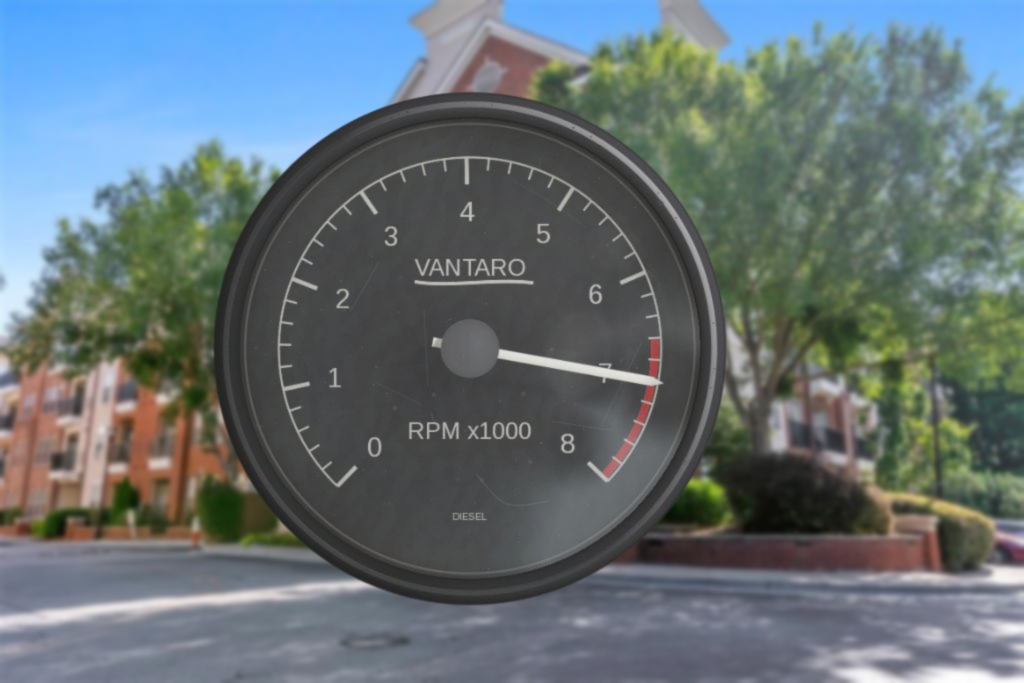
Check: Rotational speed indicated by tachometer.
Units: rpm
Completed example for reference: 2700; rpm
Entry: 7000; rpm
